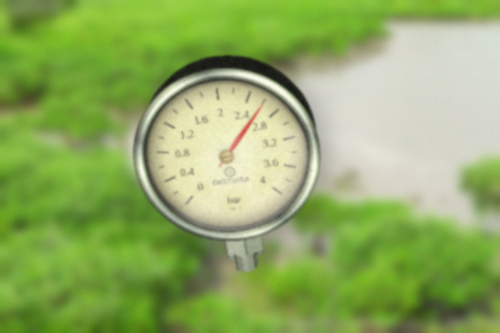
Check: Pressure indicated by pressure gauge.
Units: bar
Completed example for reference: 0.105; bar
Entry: 2.6; bar
